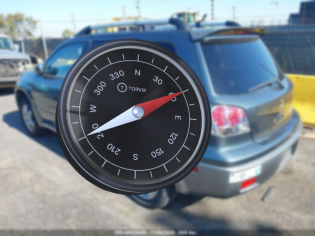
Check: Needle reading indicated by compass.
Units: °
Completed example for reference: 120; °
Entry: 60; °
